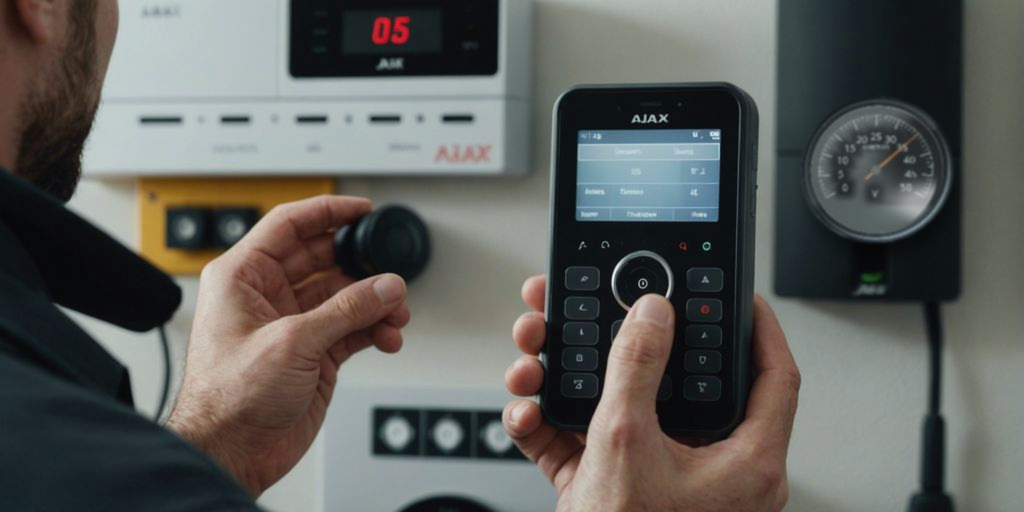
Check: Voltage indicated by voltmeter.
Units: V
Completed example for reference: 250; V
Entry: 35; V
